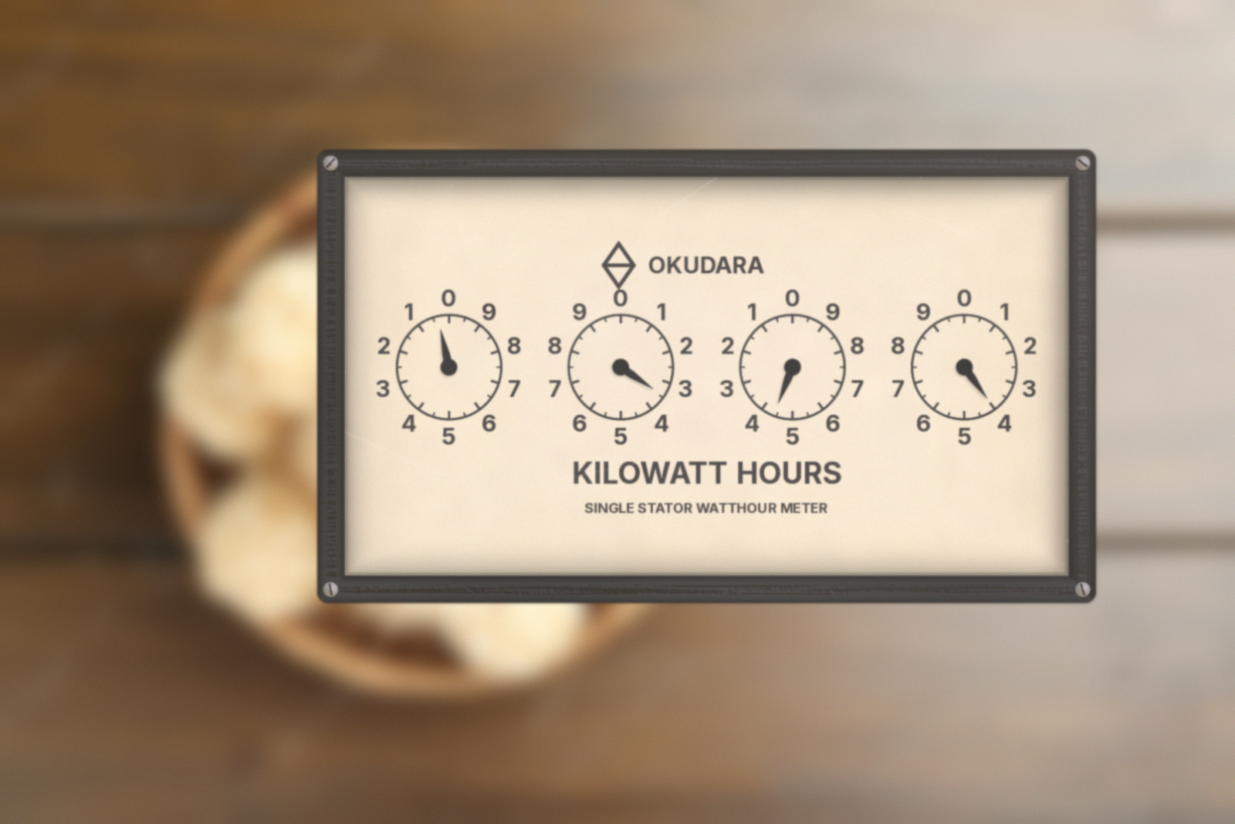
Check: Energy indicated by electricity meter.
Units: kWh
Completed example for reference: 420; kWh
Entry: 344; kWh
